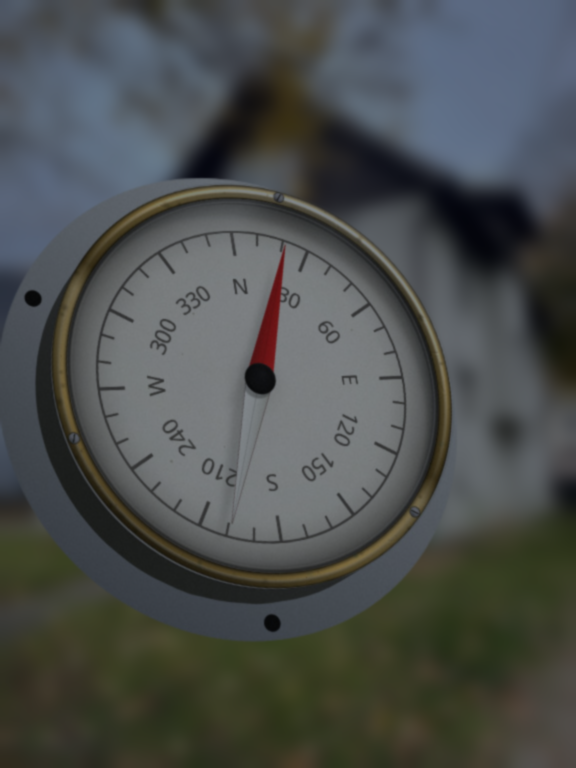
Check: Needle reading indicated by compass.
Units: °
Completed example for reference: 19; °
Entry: 20; °
